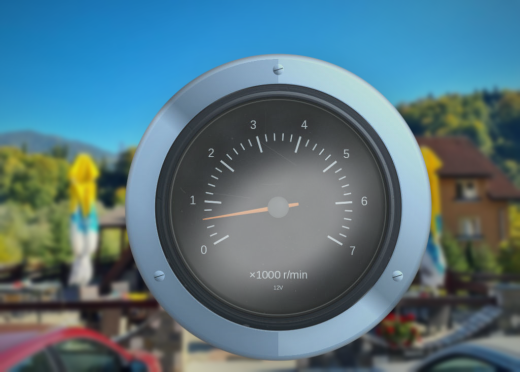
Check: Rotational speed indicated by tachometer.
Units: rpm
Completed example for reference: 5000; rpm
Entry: 600; rpm
